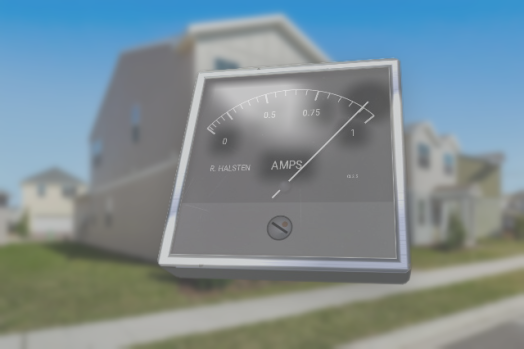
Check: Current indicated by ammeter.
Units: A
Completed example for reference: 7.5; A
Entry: 0.95; A
